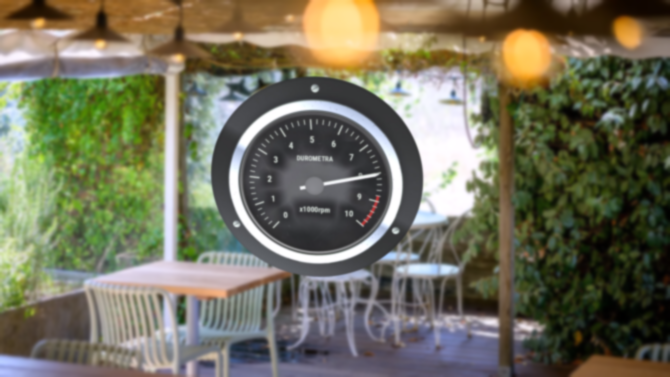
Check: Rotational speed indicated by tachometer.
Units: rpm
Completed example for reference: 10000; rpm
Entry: 8000; rpm
